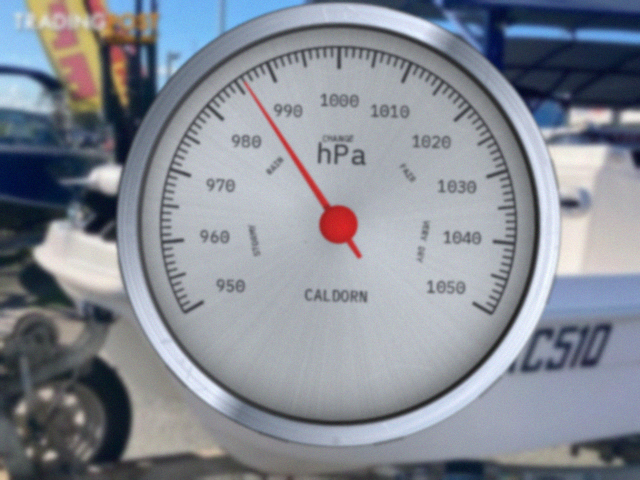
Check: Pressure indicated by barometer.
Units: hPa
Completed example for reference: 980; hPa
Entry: 986; hPa
